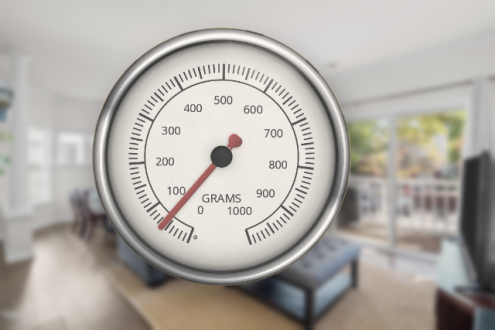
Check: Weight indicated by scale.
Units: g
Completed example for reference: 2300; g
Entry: 60; g
